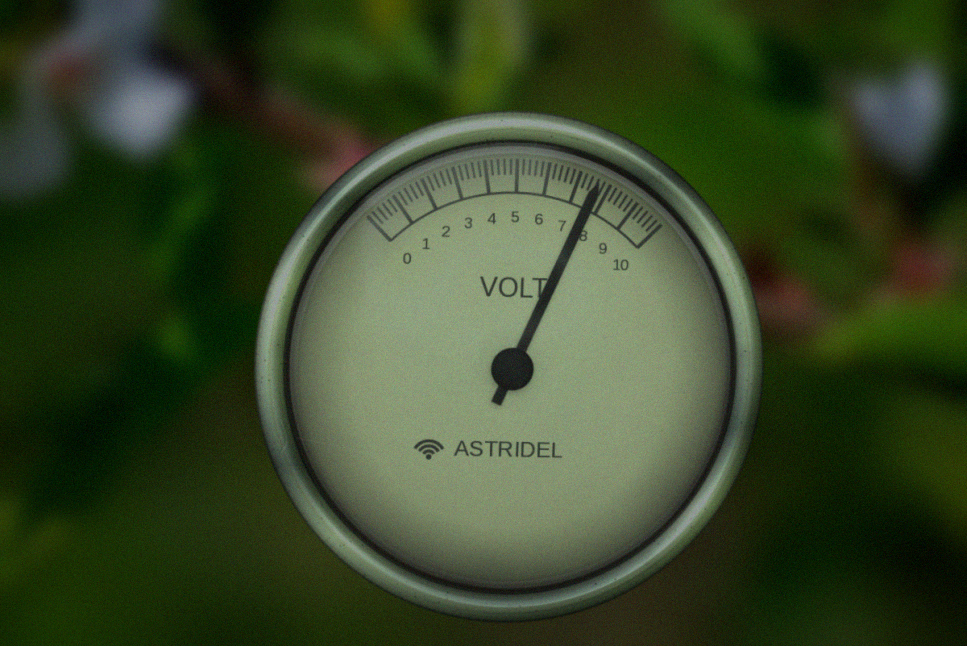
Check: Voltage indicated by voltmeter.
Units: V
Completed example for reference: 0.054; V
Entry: 7.6; V
